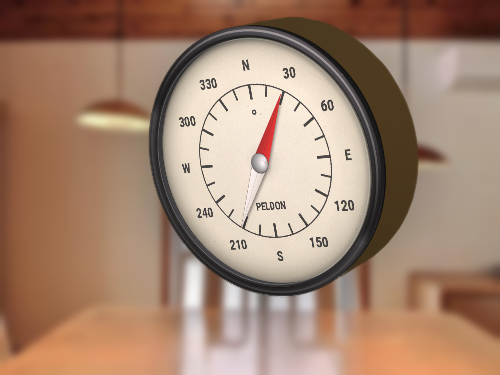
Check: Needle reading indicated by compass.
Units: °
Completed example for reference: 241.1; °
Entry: 30; °
